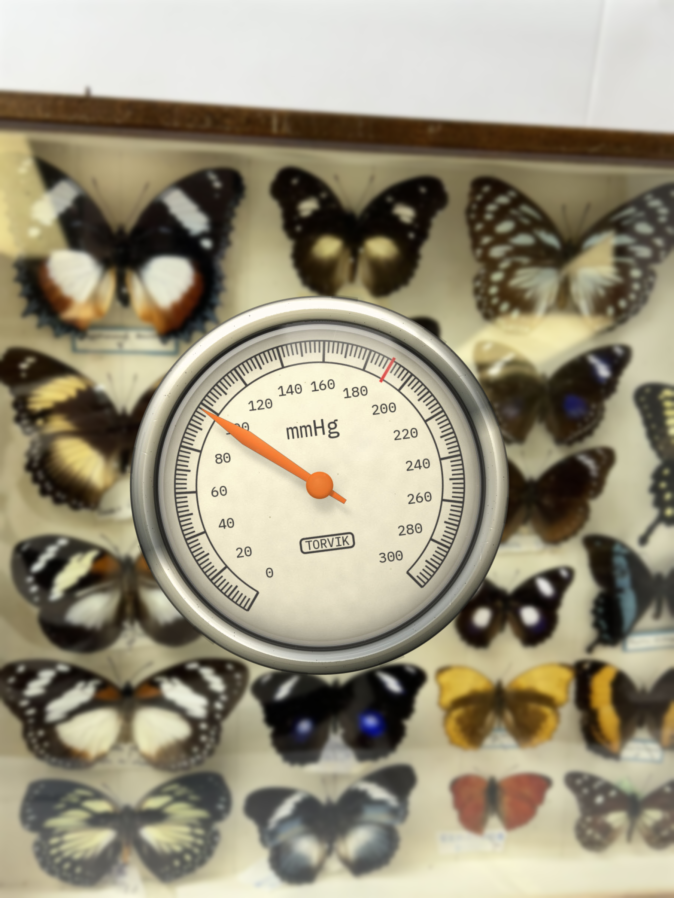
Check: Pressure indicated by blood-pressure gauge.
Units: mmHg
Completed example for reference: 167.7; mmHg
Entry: 98; mmHg
